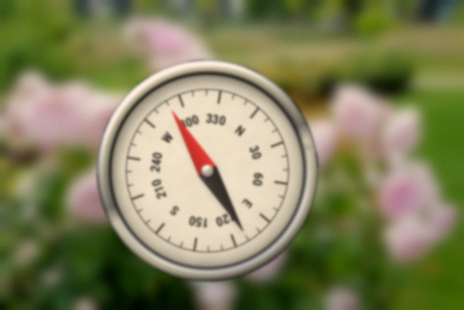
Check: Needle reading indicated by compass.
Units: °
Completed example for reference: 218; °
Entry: 290; °
